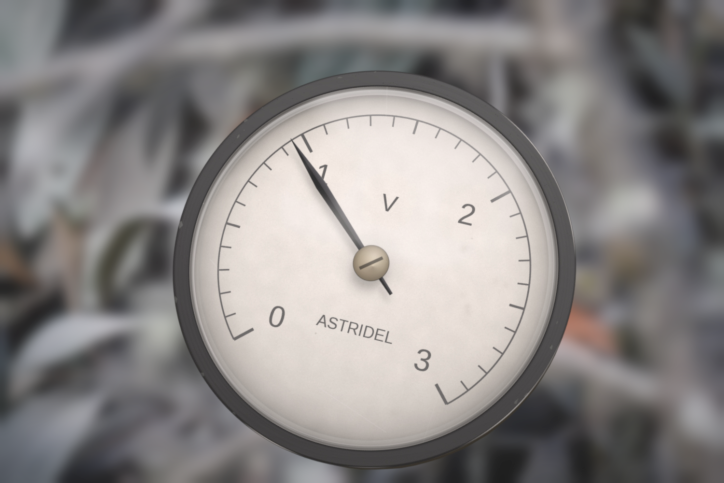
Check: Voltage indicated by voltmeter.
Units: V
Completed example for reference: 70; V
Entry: 0.95; V
